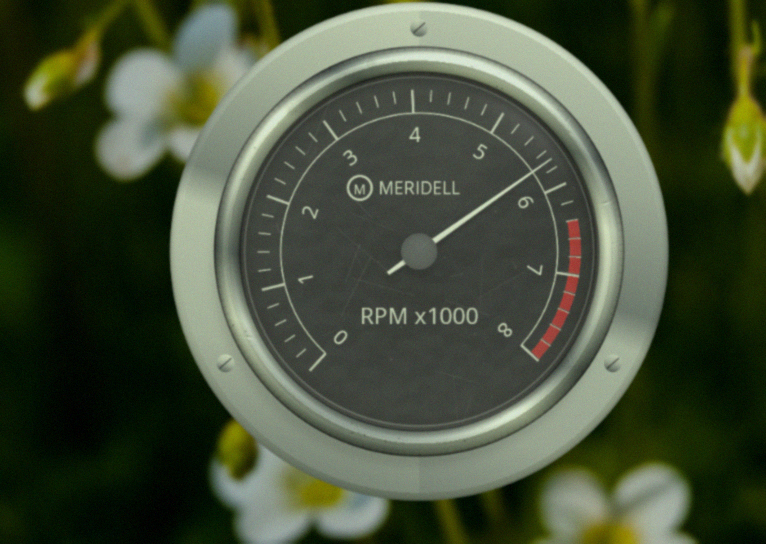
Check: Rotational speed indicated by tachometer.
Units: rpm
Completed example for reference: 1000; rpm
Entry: 5700; rpm
